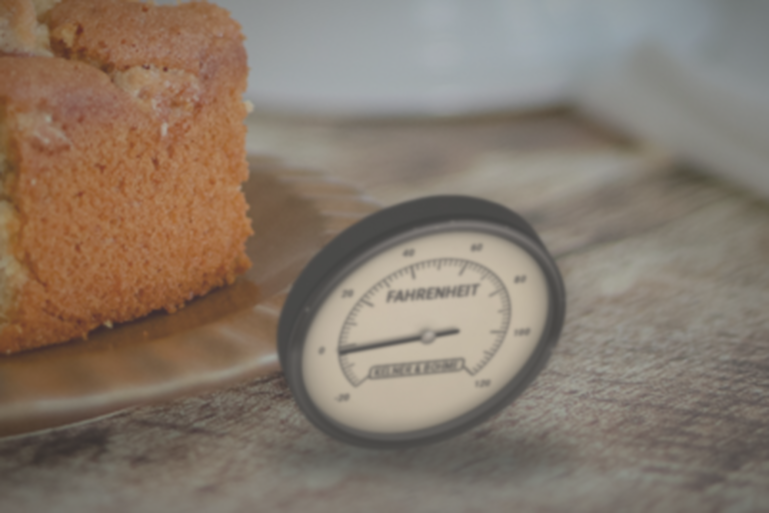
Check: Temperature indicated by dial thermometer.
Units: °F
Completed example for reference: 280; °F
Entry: 0; °F
